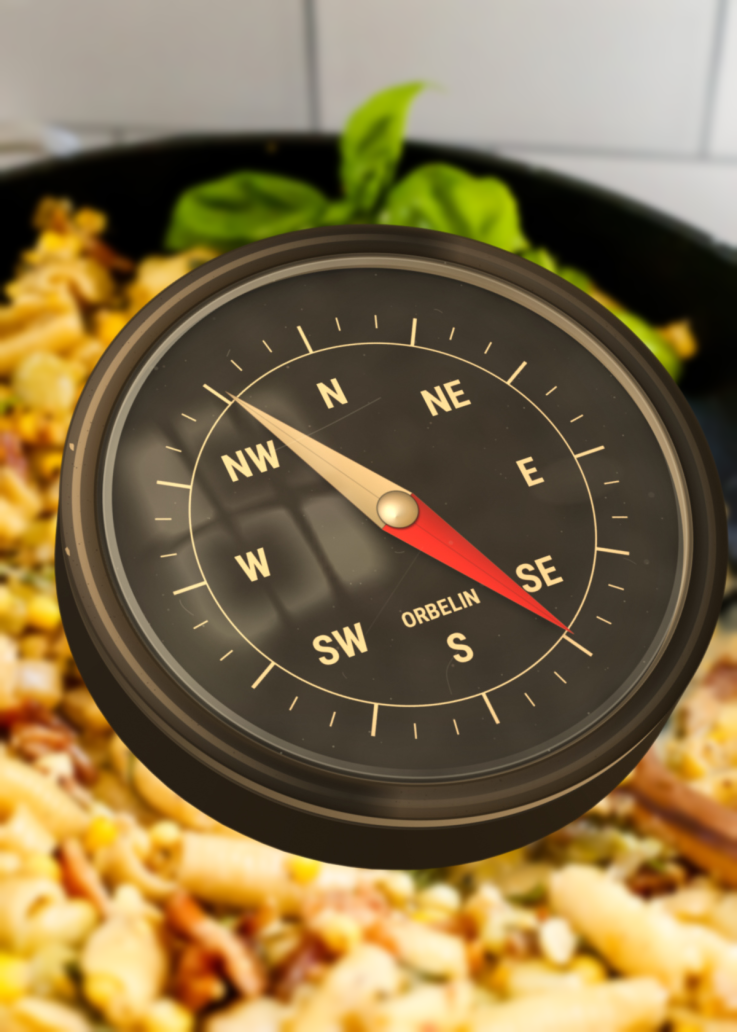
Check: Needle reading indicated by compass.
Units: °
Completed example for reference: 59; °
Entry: 150; °
